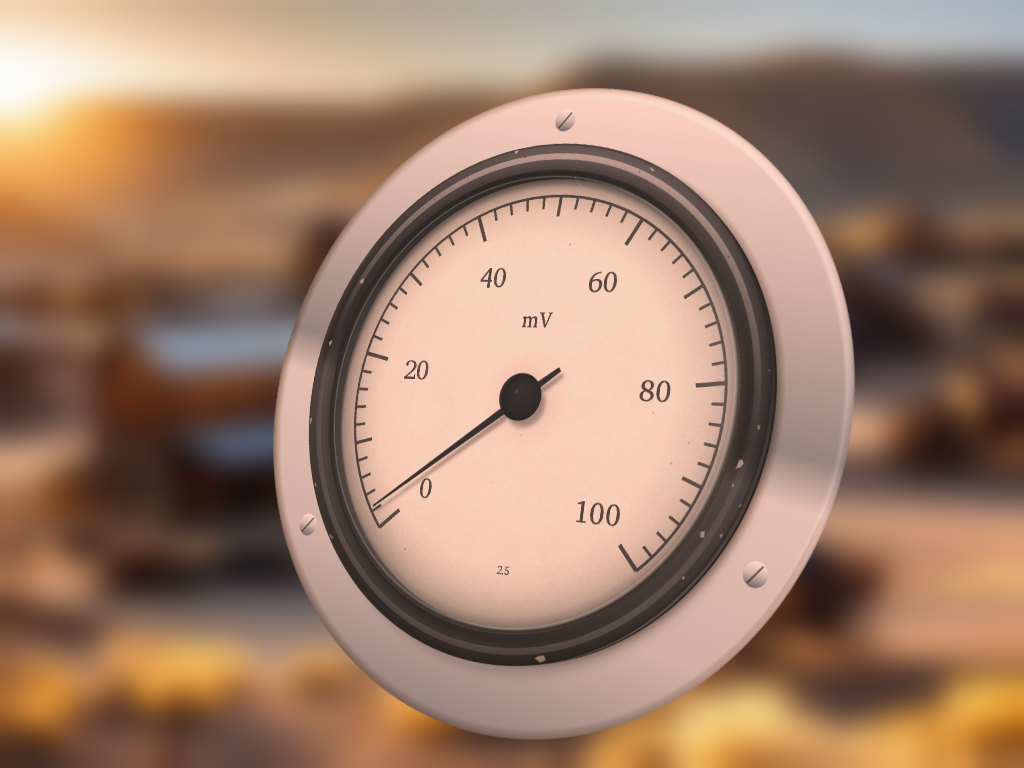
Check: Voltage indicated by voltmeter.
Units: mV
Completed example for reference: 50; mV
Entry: 2; mV
